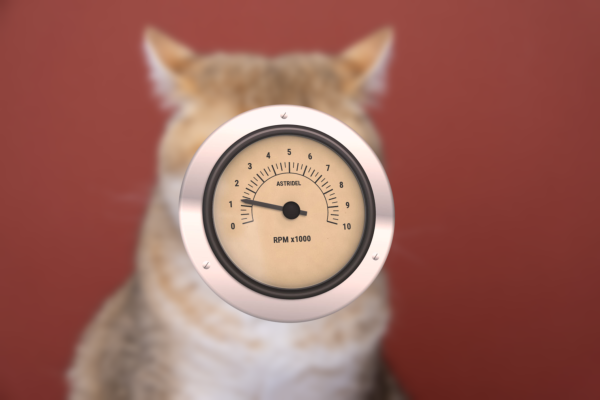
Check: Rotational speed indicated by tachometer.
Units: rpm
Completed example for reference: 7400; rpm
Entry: 1250; rpm
